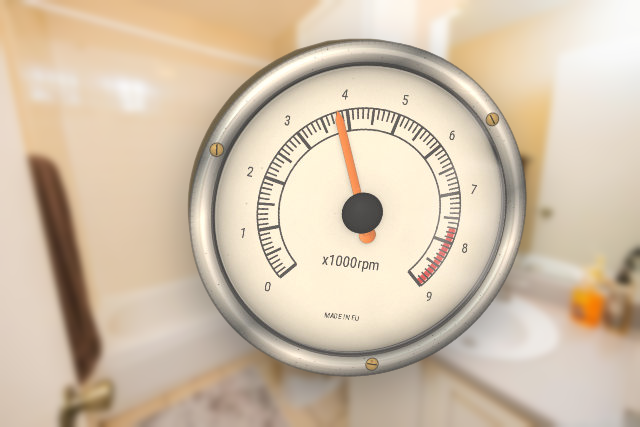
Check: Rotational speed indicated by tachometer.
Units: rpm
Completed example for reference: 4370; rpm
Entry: 3800; rpm
